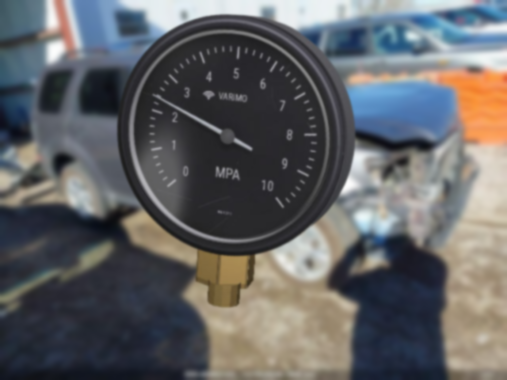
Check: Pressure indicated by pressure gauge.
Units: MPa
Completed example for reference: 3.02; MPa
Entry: 2.4; MPa
